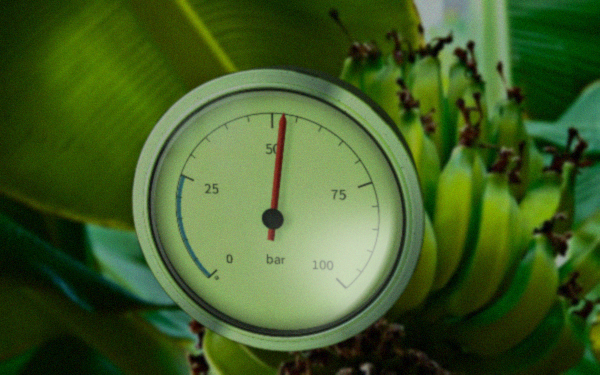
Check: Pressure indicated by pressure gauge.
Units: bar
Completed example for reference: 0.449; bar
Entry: 52.5; bar
